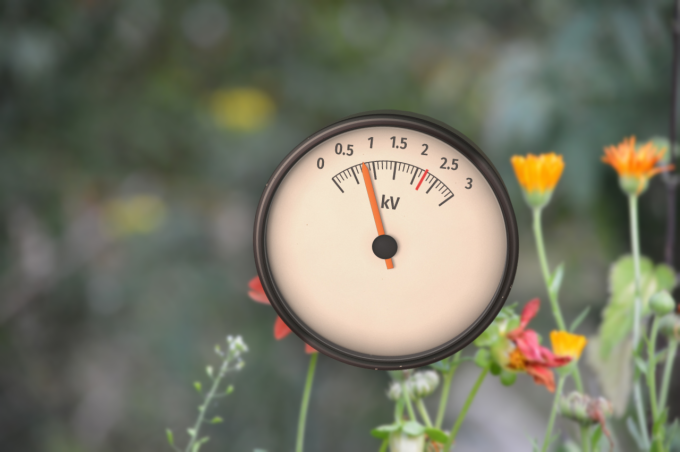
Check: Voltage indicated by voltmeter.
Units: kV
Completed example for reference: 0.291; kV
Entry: 0.8; kV
